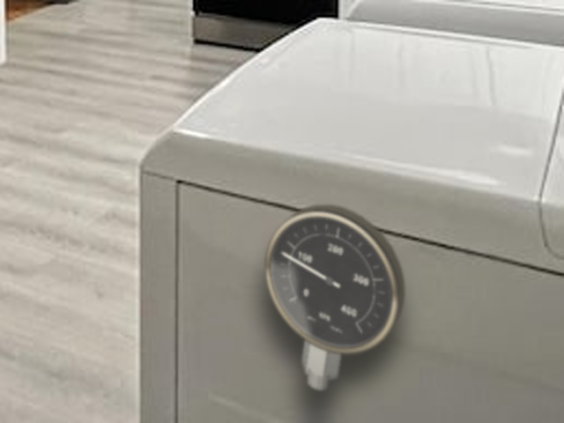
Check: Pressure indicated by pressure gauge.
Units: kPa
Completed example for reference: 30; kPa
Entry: 80; kPa
